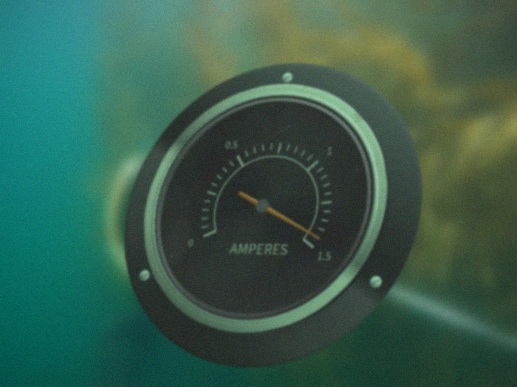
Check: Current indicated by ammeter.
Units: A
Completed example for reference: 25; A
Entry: 1.45; A
